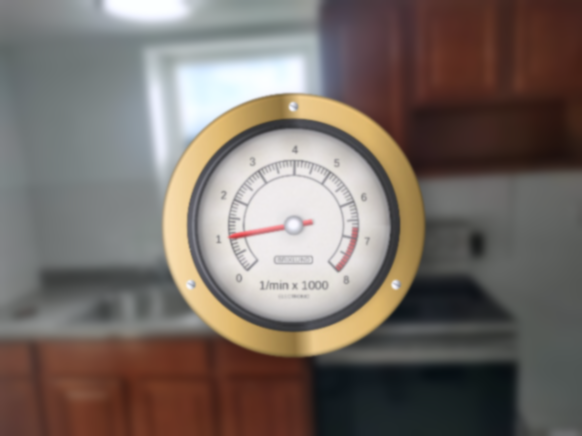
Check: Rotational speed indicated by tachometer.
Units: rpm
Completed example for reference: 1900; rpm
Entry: 1000; rpm
